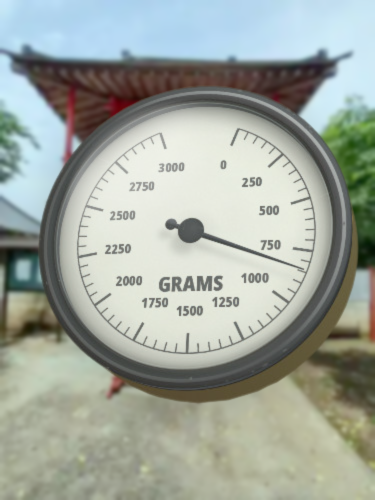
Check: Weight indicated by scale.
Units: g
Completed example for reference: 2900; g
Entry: 850; g
